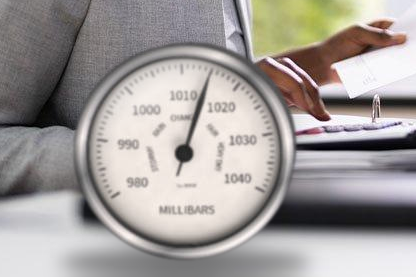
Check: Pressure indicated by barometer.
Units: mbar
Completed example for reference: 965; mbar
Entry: 1015; mbar
